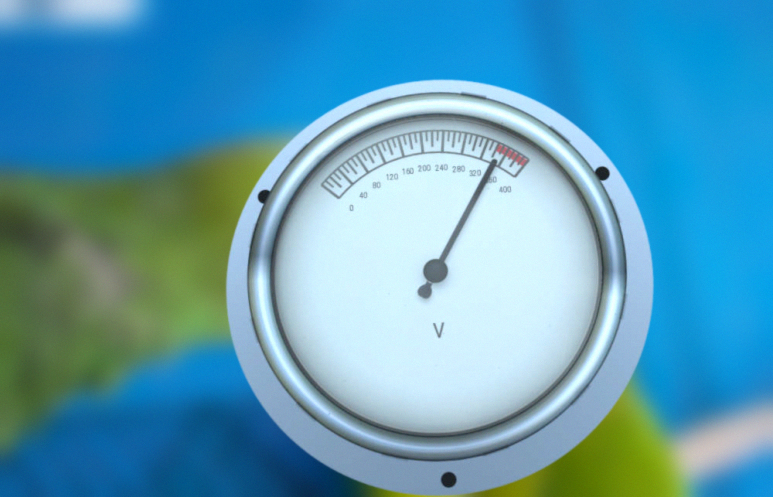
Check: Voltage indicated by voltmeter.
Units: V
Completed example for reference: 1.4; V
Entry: 350; V
